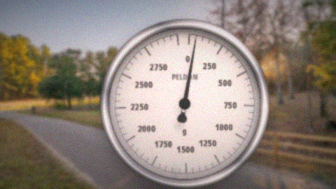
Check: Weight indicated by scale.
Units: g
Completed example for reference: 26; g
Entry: 50; g
